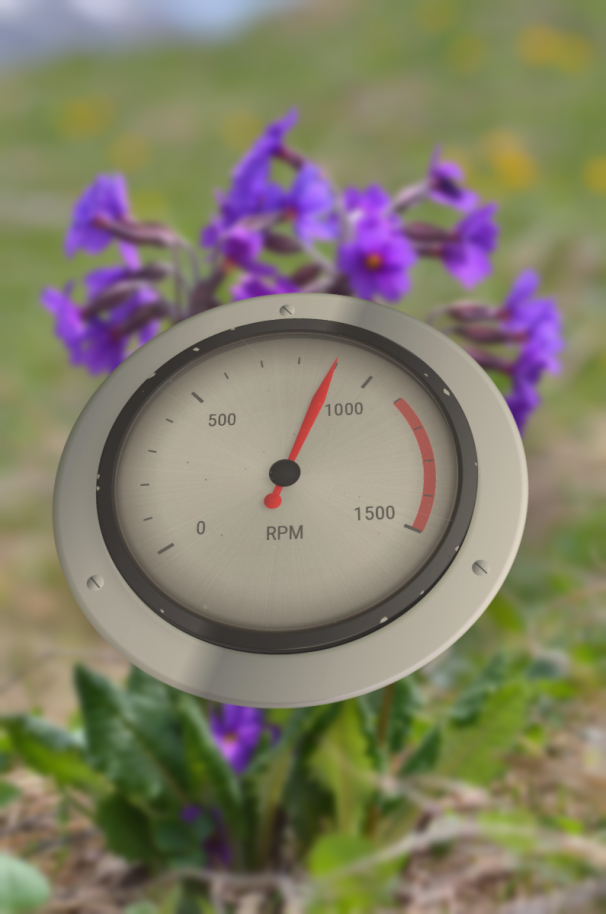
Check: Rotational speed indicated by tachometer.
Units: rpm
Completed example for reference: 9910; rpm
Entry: 900; rpm
